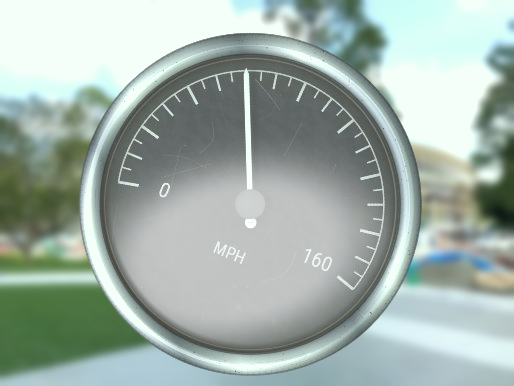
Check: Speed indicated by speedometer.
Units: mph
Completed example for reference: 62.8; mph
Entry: 60; mph
